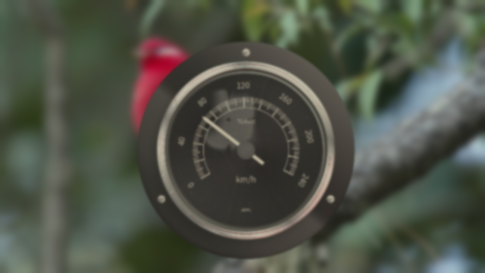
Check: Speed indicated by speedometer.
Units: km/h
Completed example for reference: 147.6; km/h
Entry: 70; km/h
